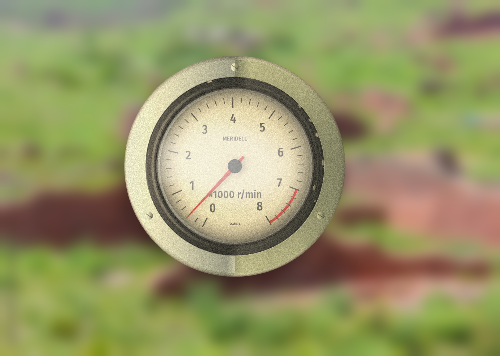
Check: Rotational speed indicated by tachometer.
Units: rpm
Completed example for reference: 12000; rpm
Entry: 400; rpm
